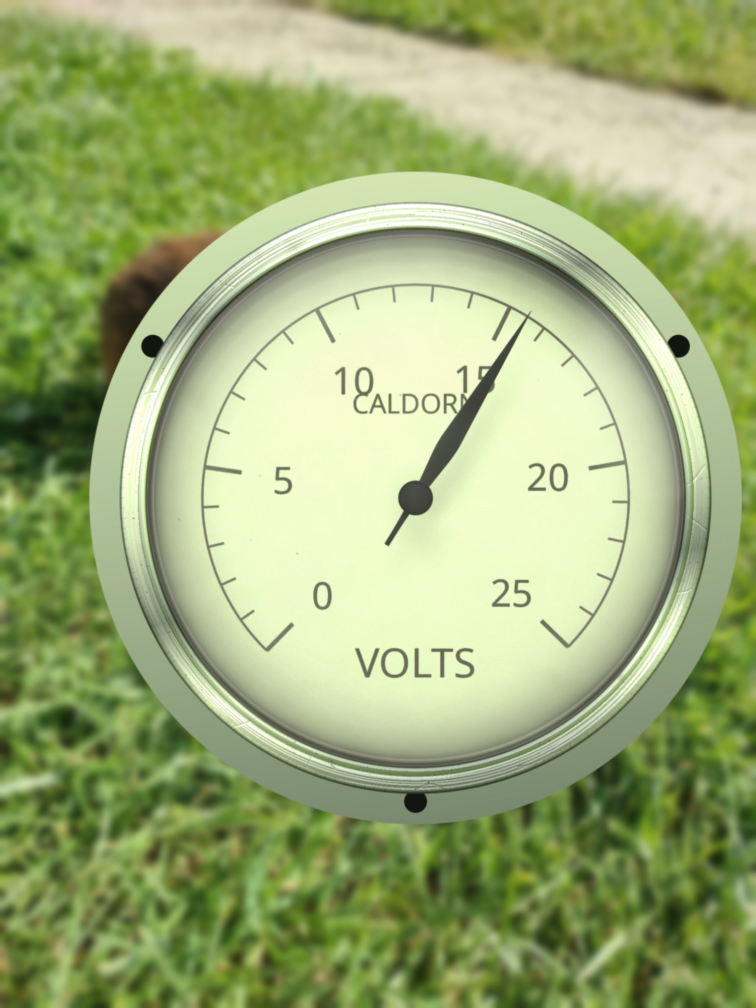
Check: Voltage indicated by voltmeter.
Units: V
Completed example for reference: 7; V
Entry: 15.5; V
